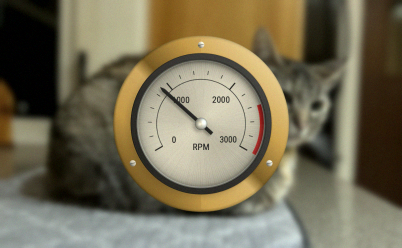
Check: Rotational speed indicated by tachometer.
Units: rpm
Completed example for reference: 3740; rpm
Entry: 900; rpm
